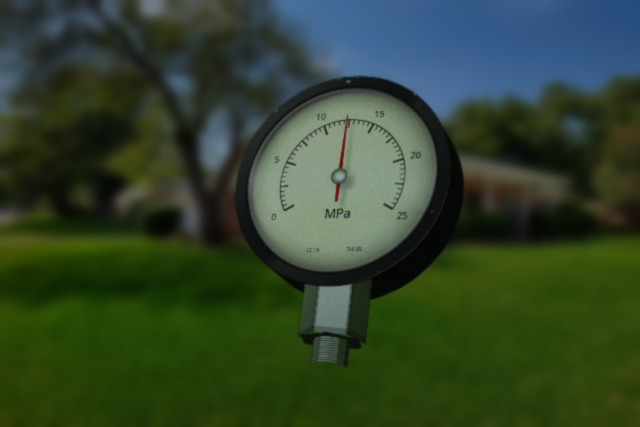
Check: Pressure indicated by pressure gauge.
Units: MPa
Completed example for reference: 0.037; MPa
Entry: 12.5; MPa
